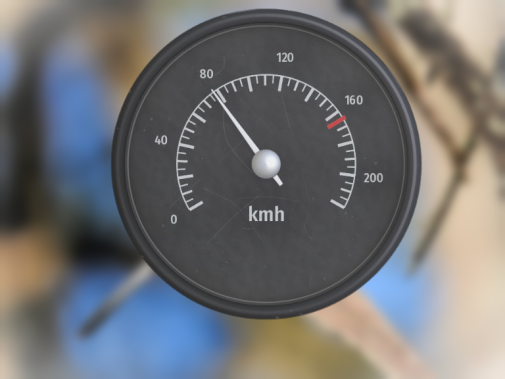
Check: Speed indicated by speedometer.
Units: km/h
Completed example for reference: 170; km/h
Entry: 77.5; km/h
